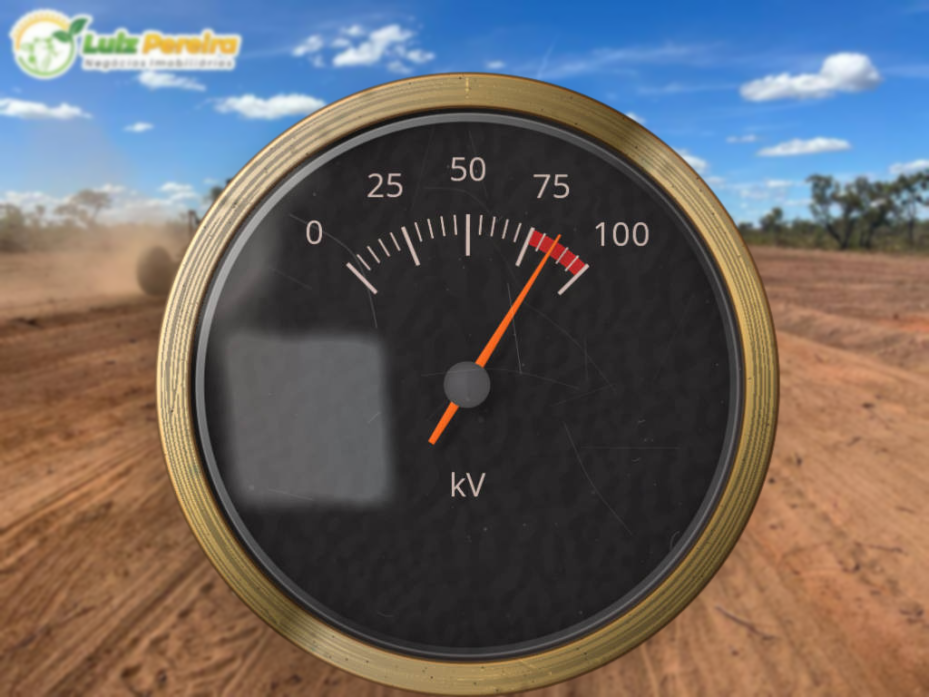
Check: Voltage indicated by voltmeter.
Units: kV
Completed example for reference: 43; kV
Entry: 85; kV
